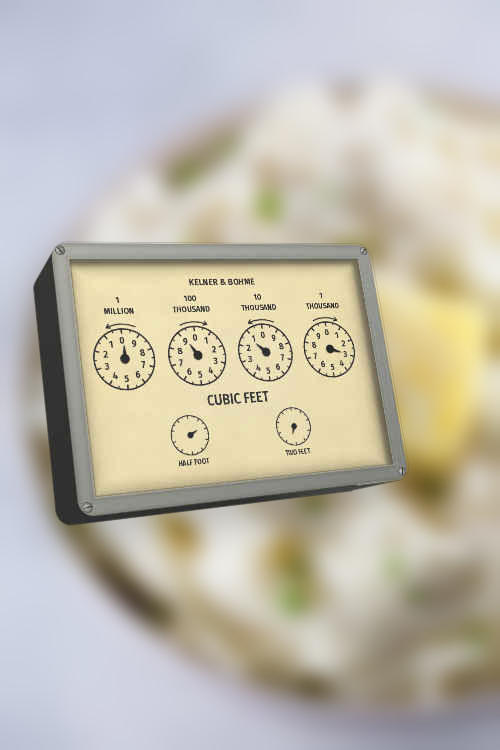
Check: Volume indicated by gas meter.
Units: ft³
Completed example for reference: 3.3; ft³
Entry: 991300; ft³
